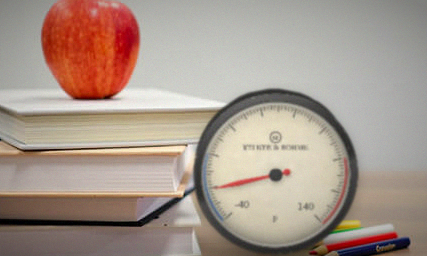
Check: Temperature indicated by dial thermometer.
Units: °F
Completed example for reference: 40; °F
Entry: -20; °F
